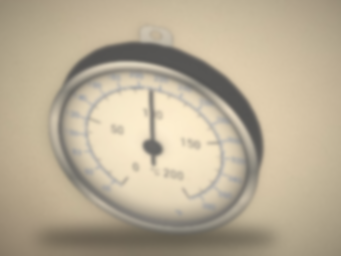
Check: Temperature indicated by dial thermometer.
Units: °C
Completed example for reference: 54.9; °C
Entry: 100; °C
